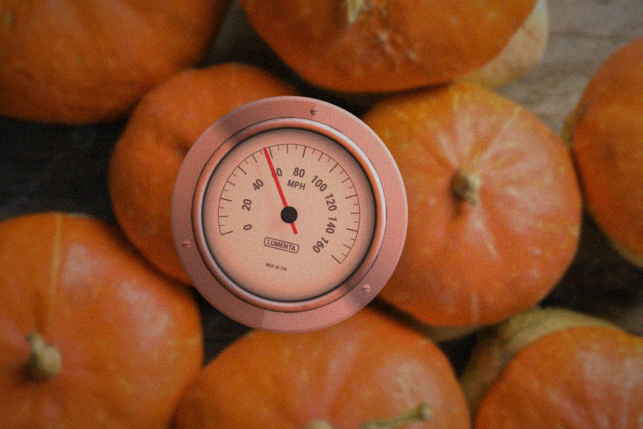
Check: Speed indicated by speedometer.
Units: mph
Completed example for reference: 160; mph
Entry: 57.5; mph
